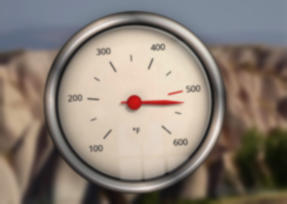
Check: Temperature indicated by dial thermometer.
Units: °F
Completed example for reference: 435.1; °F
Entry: 525; °F
